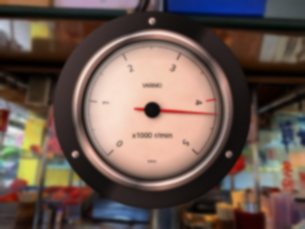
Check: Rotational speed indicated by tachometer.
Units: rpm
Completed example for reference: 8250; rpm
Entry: 4250; rpm
